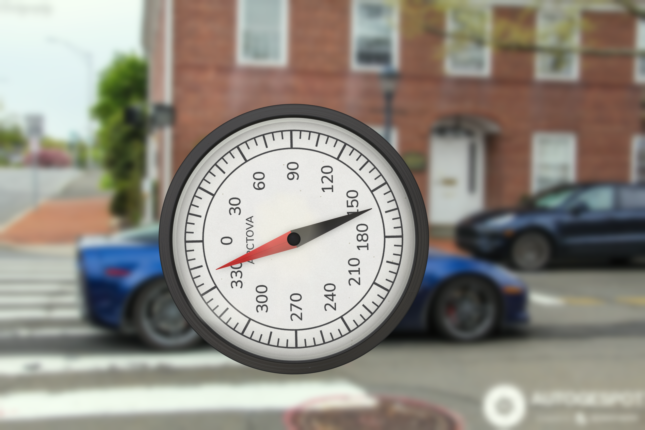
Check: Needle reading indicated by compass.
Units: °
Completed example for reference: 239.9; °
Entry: 340; °
